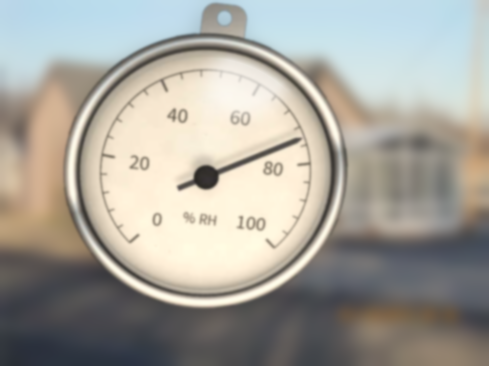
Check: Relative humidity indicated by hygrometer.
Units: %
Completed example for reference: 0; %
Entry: 74; %
